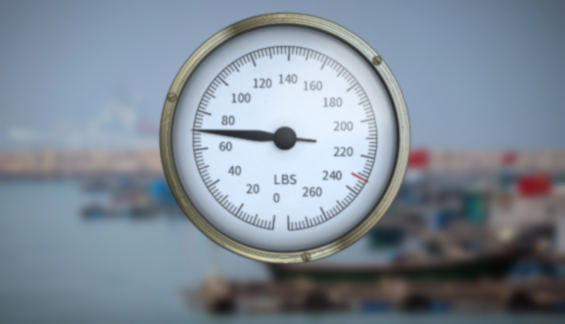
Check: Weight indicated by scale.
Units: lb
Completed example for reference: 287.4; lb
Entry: 70; lb
